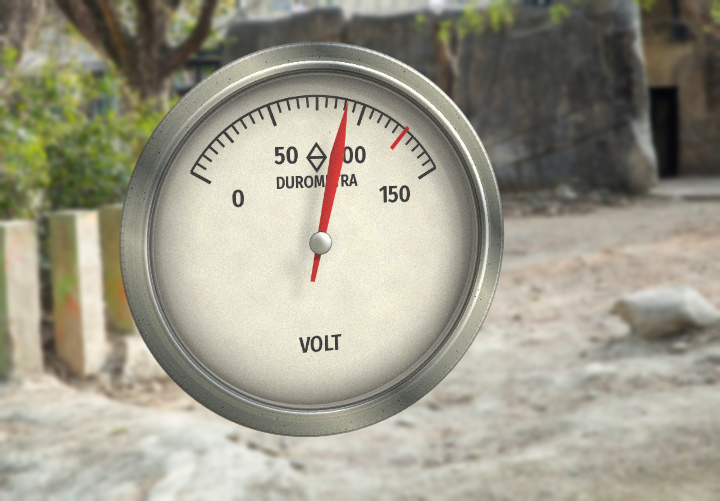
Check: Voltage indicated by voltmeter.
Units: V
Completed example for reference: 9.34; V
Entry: 90; V
